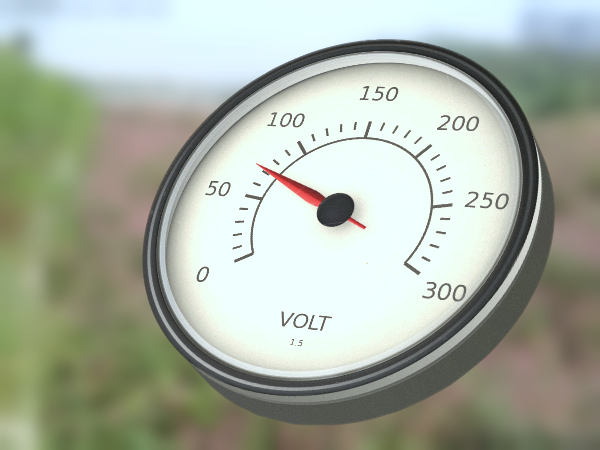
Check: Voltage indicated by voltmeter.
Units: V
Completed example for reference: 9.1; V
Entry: 70; V
